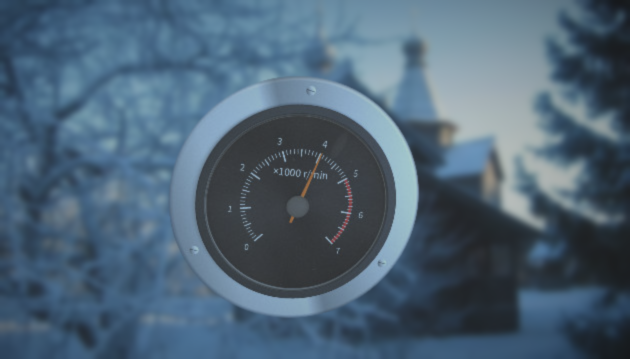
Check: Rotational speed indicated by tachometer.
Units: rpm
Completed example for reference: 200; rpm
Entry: 4000; rpm
